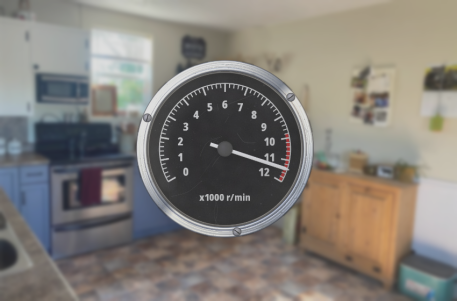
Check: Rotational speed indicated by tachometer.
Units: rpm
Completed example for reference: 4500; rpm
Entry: 11400; rpm
